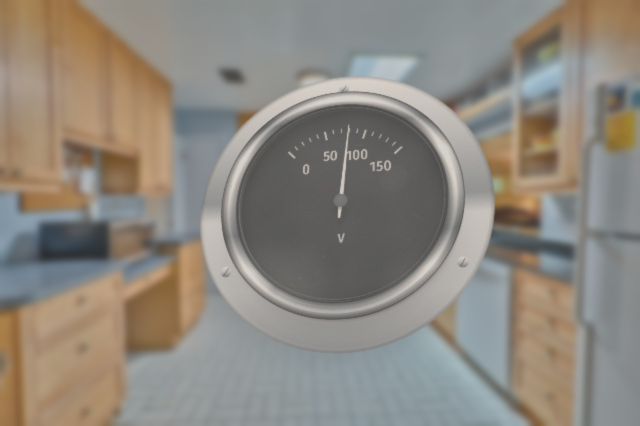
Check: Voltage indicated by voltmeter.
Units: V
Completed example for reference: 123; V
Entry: 80; V
